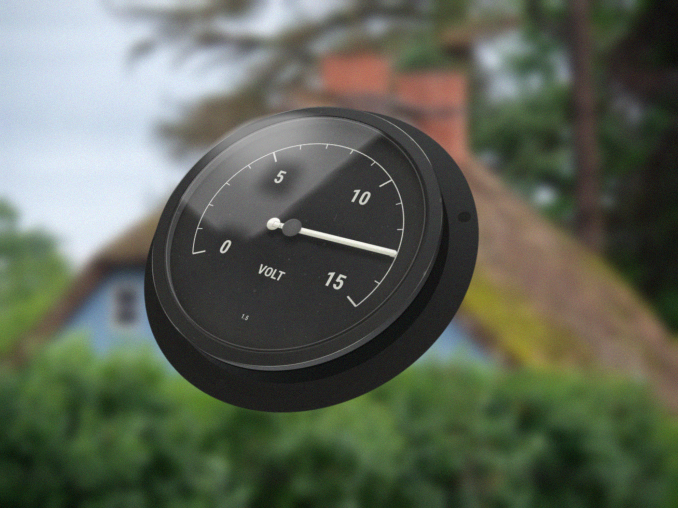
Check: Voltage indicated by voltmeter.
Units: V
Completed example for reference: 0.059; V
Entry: 13; V
